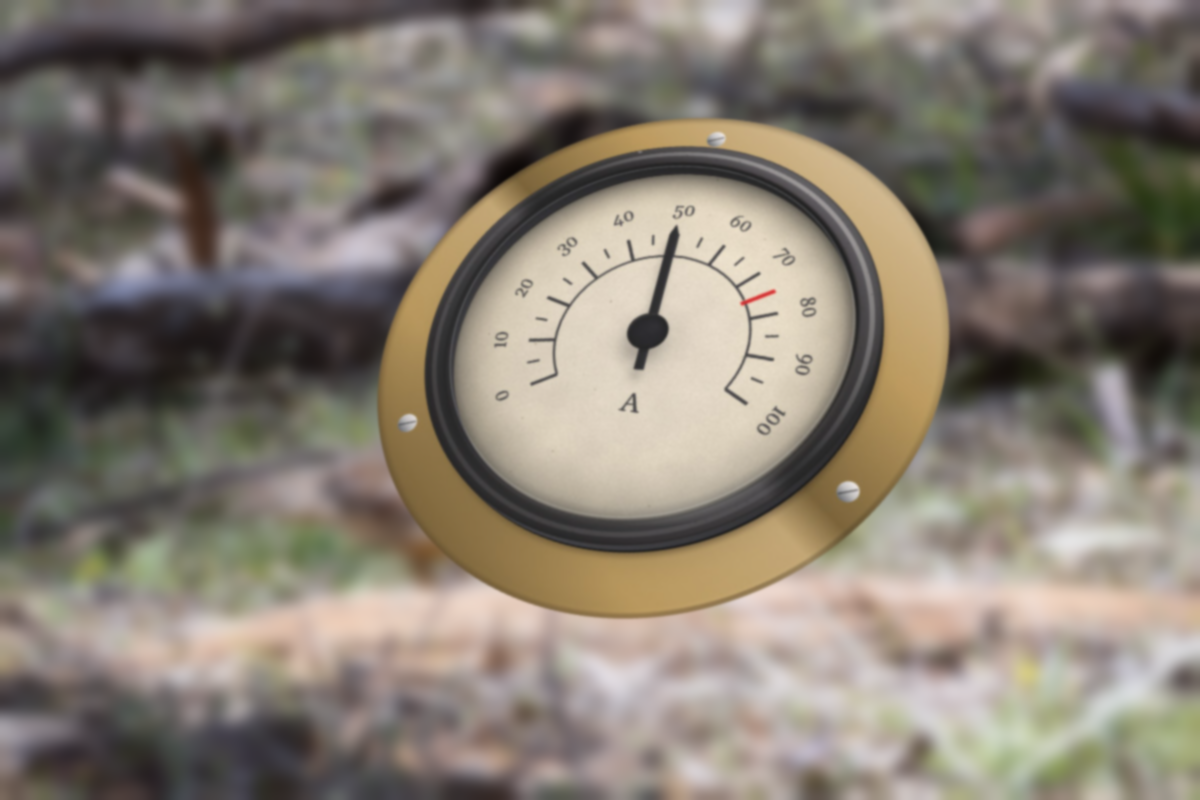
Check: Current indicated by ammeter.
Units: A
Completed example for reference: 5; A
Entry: 50; A
